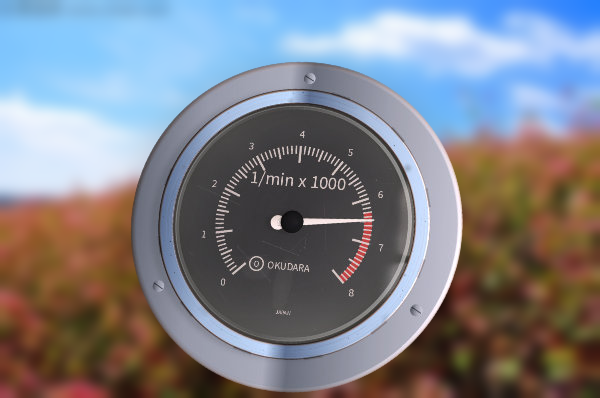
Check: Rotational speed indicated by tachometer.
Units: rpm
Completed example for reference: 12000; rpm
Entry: 6500; rpm
